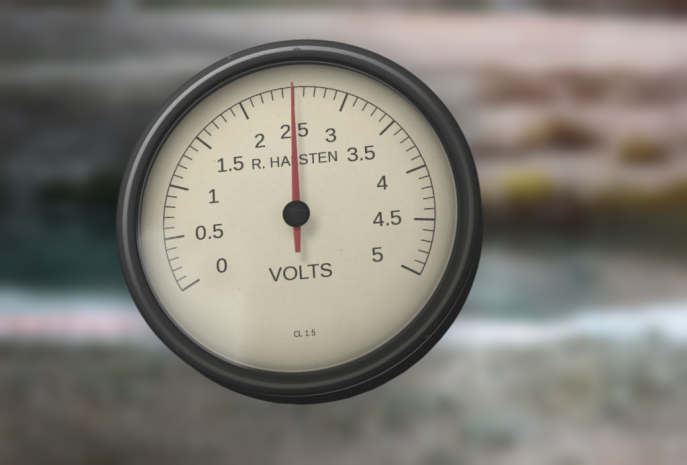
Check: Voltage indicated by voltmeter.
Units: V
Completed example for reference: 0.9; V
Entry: 2.5; V
